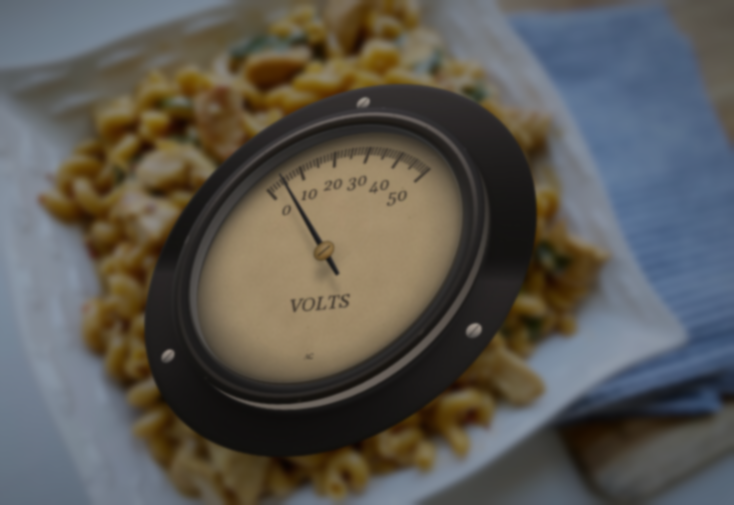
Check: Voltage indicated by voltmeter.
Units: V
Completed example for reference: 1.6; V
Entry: 5; V
